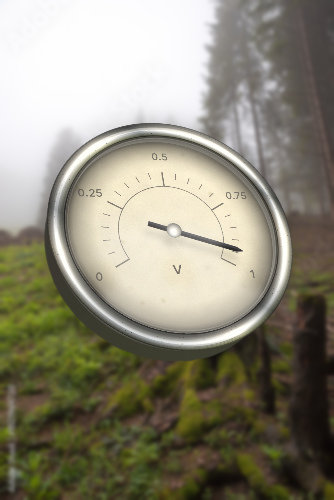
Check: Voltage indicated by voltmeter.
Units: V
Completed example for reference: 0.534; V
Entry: 0.95; V
